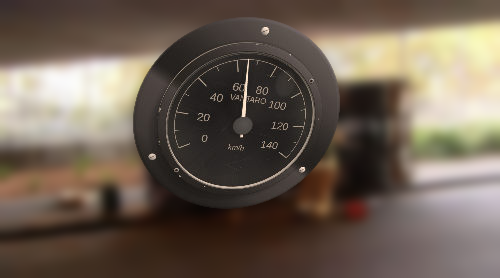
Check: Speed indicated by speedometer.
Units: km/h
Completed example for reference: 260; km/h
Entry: 65; km/h
